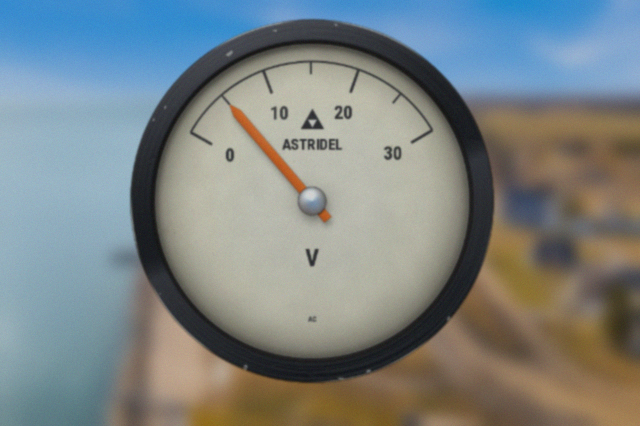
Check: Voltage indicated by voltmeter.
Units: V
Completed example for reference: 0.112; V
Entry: 5; V
